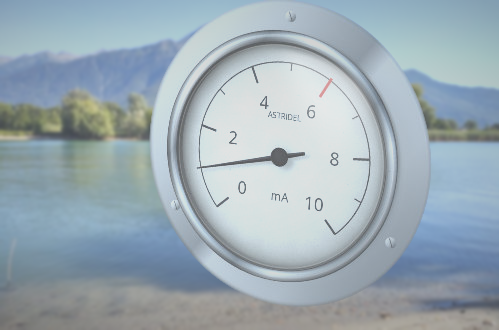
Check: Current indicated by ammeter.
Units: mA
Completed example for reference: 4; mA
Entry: 1; mA
